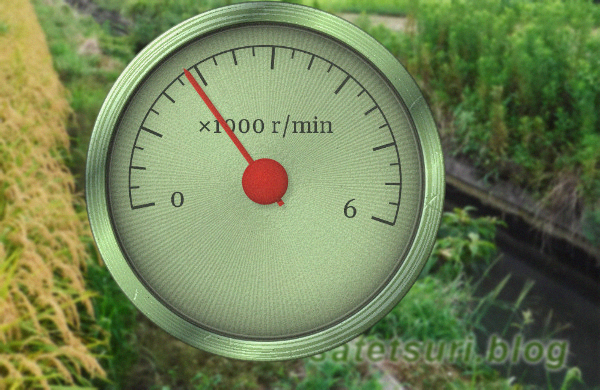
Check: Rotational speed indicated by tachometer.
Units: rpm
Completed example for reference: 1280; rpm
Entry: 1875; rpm
